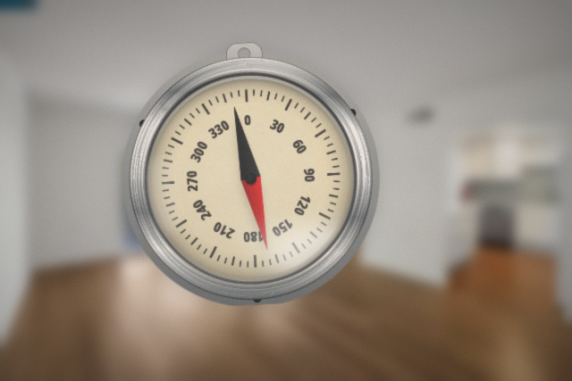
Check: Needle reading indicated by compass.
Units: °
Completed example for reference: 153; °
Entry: 170; °
